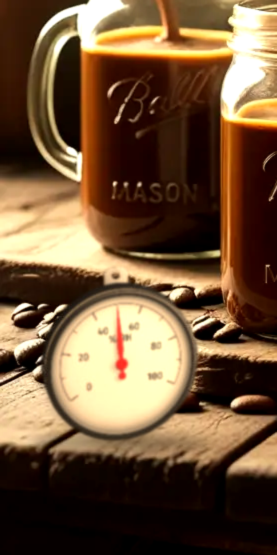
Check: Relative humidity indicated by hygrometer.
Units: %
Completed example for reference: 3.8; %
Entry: 50; %
